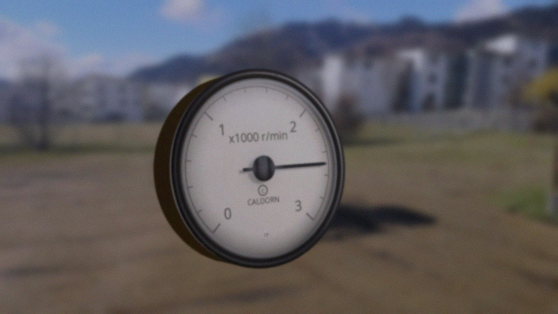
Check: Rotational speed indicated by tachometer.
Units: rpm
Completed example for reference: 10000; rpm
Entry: 2500; rpm
